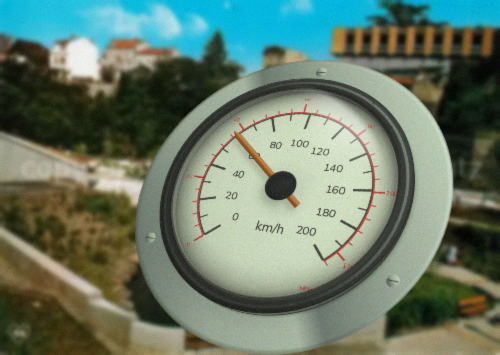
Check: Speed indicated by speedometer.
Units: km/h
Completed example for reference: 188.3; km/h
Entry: 60; km/h
